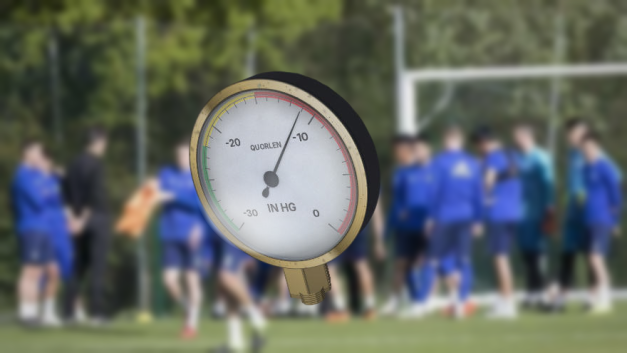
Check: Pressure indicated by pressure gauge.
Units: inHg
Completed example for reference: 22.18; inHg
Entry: -11; inHg
